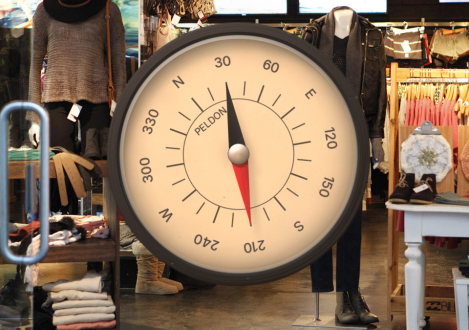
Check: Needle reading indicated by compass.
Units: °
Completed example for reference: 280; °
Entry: 210; °
